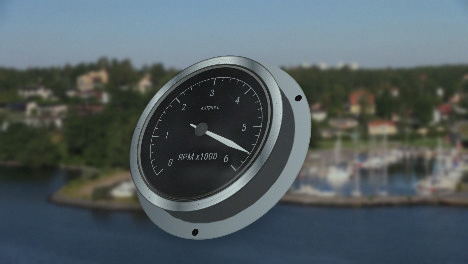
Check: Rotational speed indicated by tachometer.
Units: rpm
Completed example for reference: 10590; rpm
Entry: 5600; rpm
